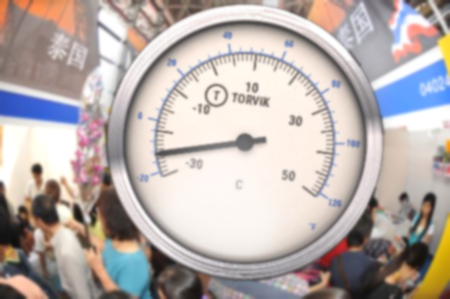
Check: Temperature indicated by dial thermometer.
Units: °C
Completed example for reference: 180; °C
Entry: -25; °C
